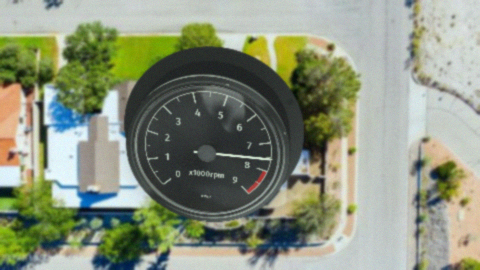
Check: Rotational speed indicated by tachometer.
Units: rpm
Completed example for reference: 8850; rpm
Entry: 7500; rpm
